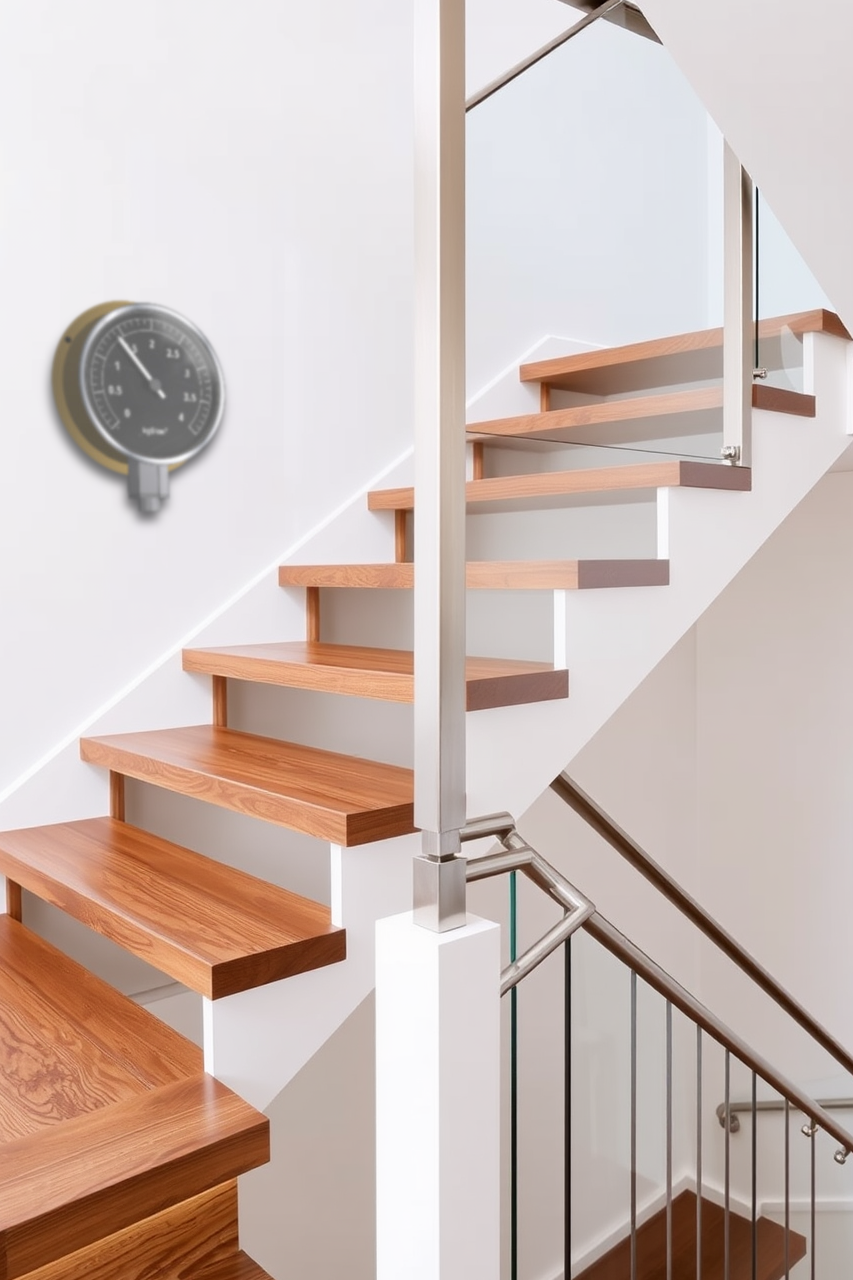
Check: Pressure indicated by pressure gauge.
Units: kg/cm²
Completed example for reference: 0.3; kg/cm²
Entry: 1.4; kg/cm²
